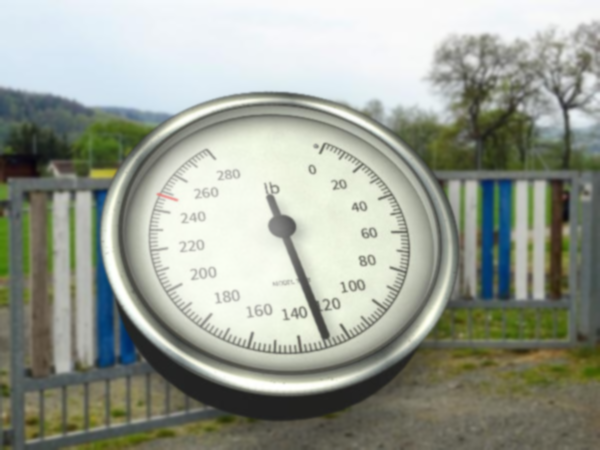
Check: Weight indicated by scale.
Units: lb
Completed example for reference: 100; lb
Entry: 130; lb
